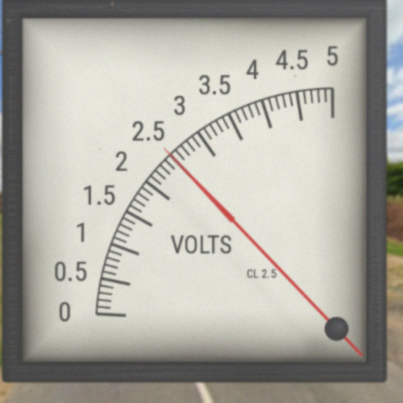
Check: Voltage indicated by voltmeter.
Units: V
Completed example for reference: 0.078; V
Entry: 2.5; V
